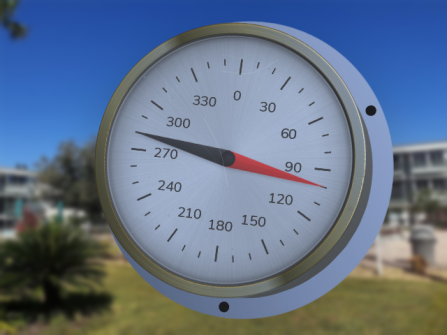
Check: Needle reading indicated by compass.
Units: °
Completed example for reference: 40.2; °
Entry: 100; °
